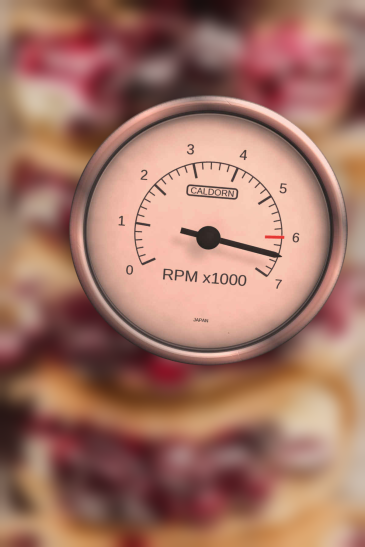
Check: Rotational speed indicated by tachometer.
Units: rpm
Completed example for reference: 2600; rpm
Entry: 6400; rpm
